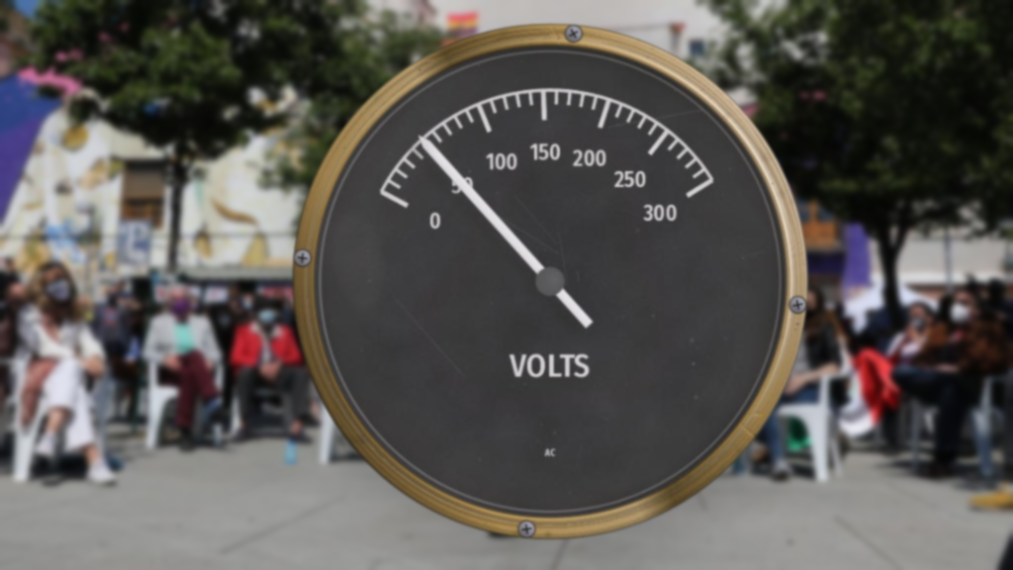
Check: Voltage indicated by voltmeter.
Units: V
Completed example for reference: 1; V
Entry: 50; V
